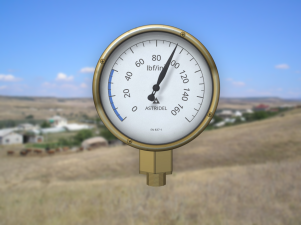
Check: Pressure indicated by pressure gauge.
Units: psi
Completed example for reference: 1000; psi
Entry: 95; psi
